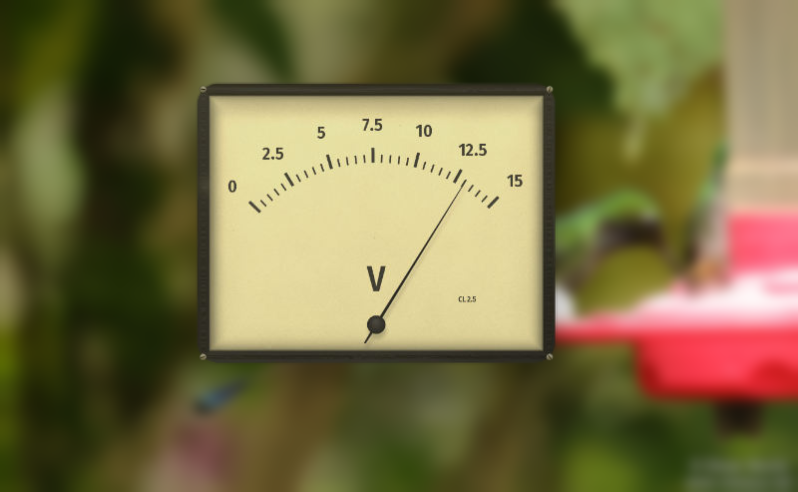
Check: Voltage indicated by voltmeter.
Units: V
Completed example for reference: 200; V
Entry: 13; V
